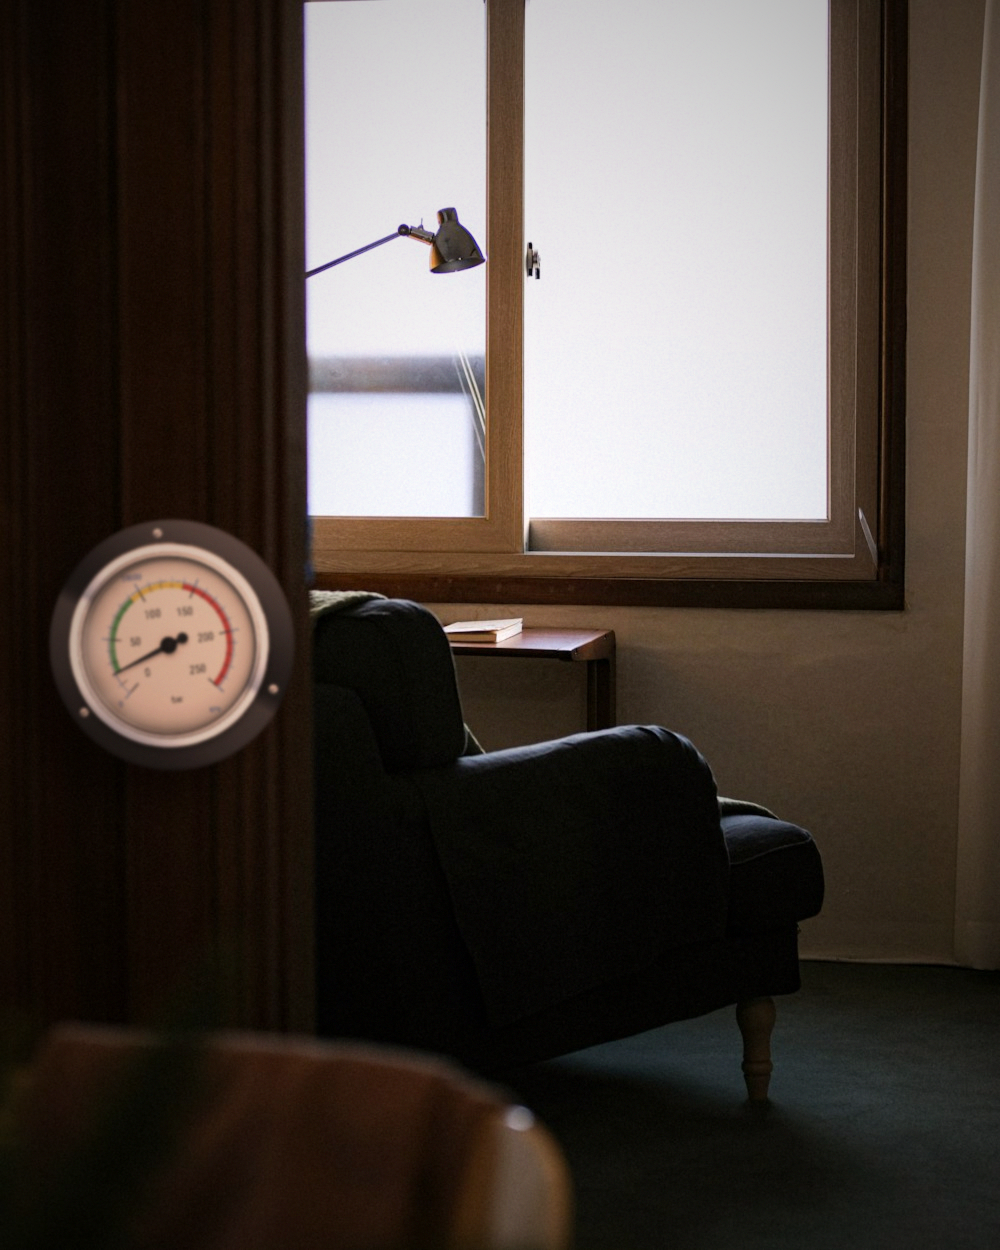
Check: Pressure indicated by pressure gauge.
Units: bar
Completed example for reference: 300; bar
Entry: 20; bar
